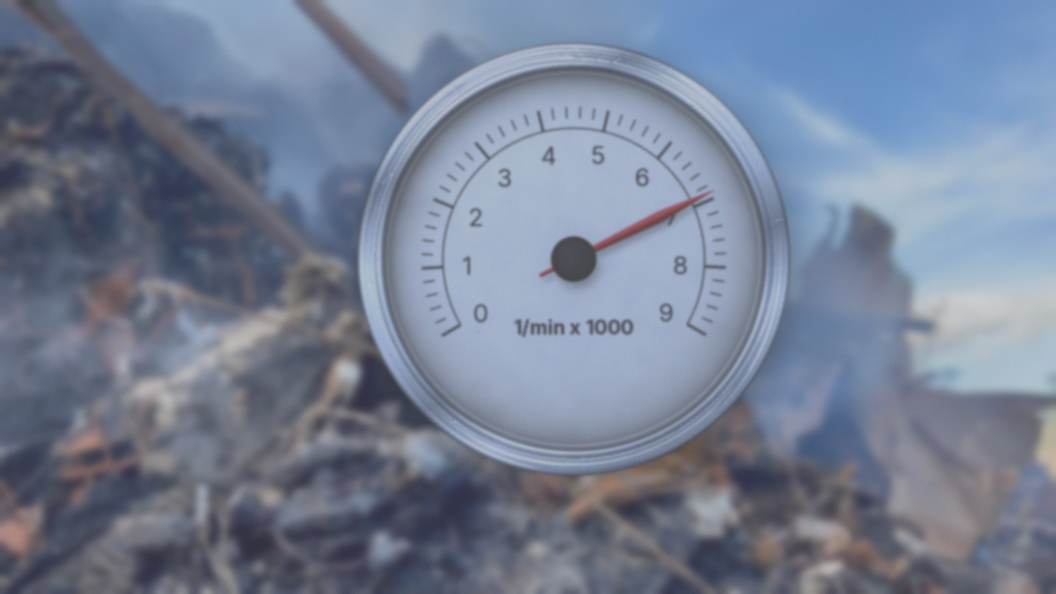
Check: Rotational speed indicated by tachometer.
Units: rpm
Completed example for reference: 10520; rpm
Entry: 6900; rpm
